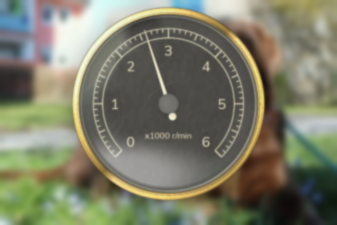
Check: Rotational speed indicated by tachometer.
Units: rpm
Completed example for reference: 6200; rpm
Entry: 2600; rpm
